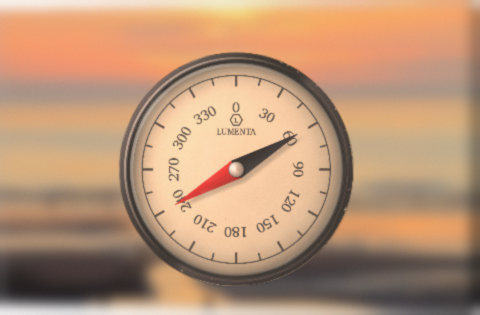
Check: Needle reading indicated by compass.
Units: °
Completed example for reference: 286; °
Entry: 240; °
